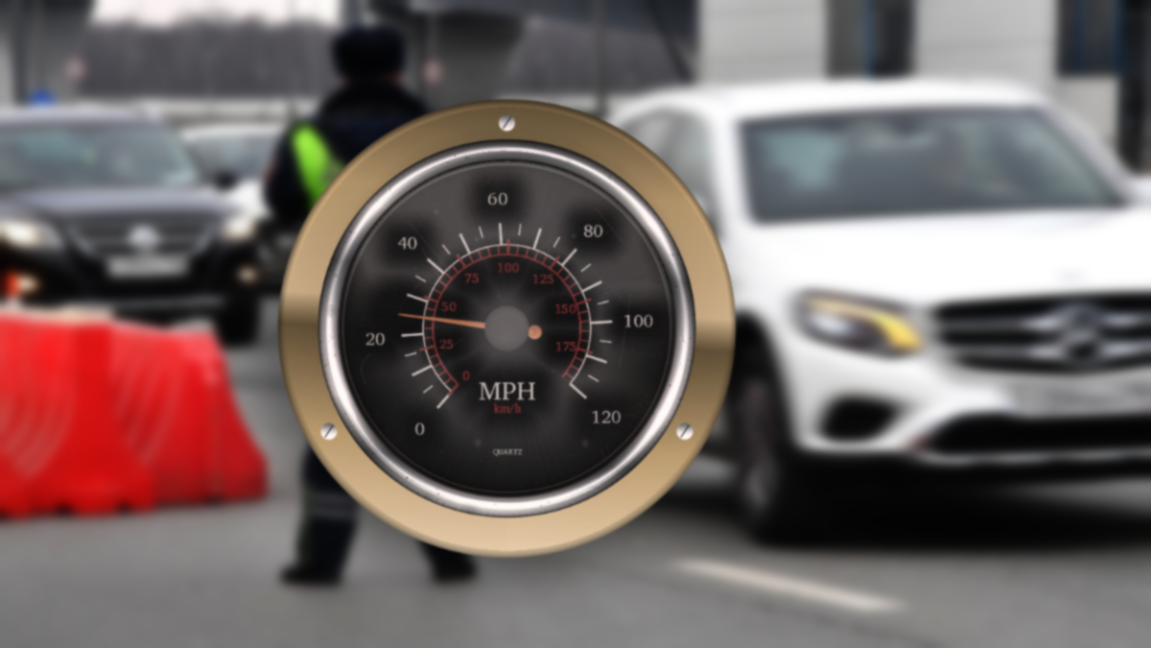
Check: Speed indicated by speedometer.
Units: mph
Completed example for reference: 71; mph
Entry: 25; mph
